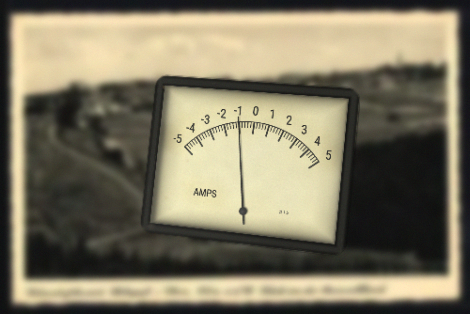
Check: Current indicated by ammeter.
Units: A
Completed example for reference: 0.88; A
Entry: -1; A
